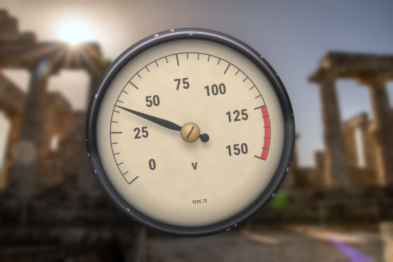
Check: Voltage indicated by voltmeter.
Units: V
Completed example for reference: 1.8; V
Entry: 37.5; V
